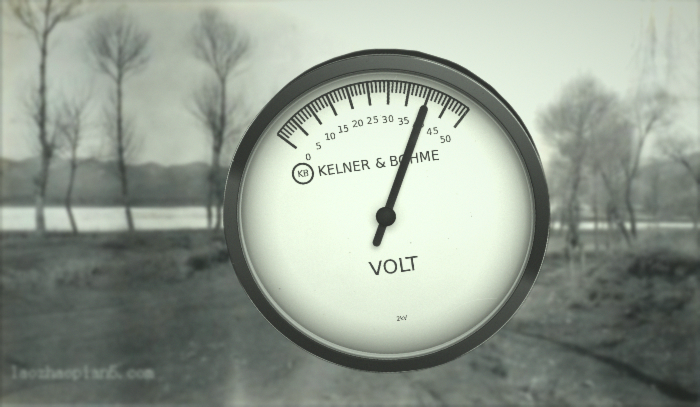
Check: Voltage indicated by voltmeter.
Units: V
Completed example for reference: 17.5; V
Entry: 40; V
